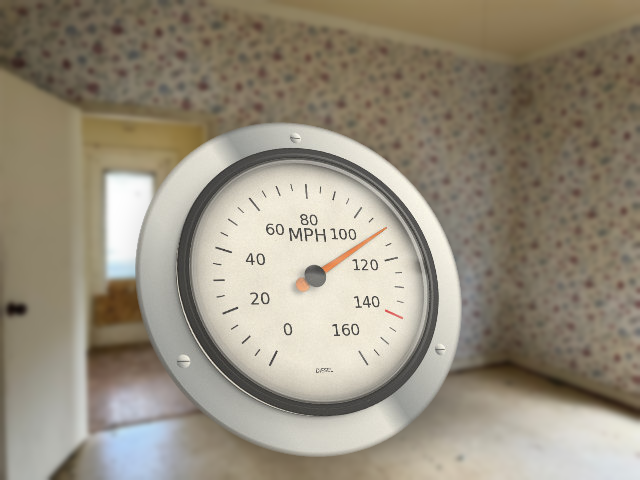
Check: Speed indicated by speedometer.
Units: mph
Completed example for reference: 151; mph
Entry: 110; mph
